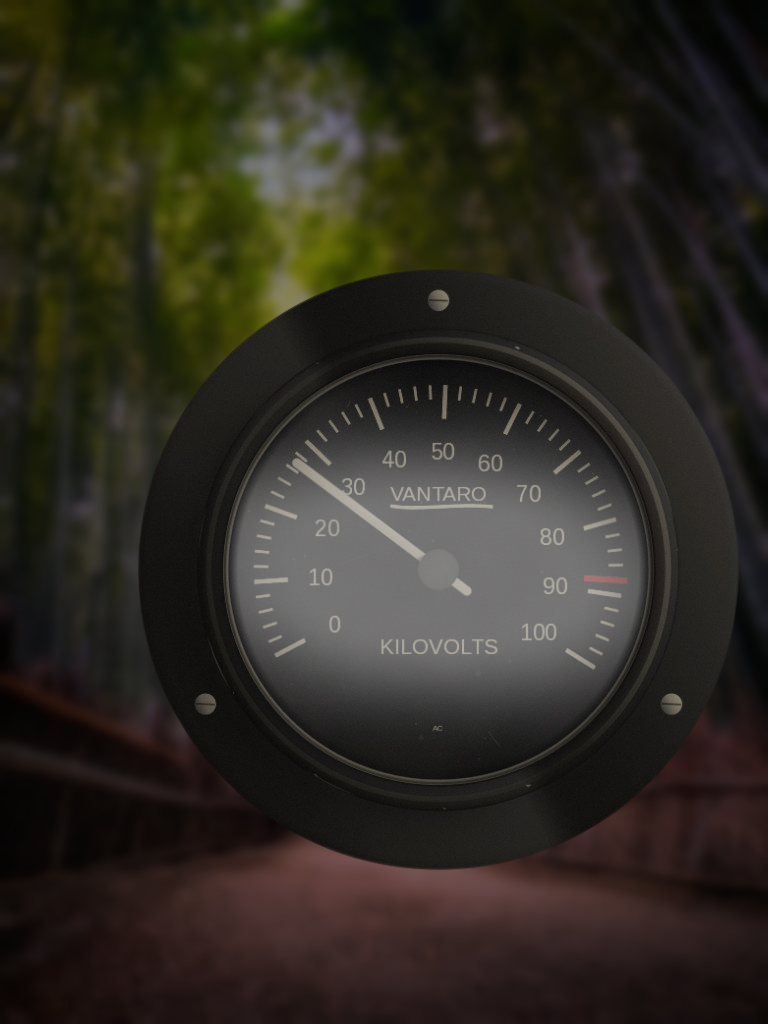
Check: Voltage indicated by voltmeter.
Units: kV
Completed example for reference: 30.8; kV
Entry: 27; kV
